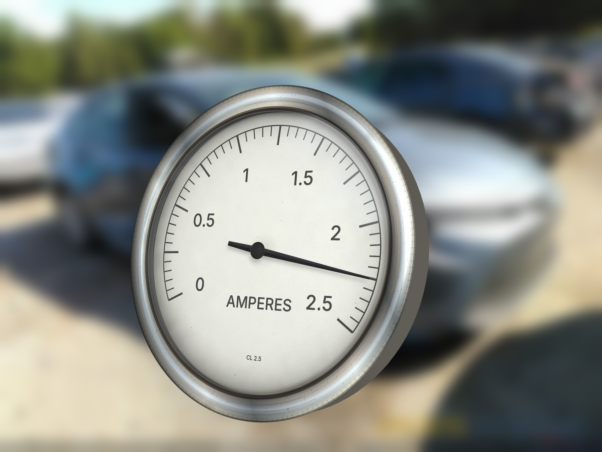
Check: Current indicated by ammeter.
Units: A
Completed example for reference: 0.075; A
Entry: 2.25; A
